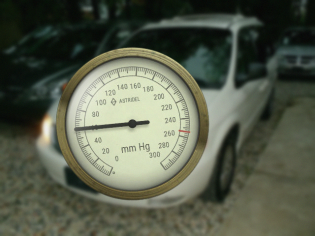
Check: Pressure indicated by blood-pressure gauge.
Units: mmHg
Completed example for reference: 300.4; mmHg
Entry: 60; mmHg
